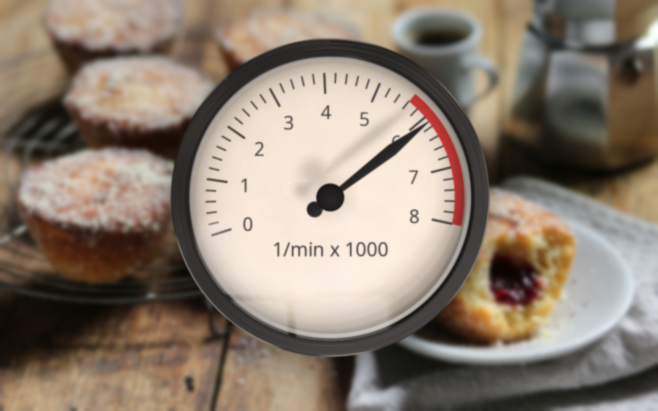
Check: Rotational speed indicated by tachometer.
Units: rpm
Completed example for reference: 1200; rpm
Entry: 6100; rpm
